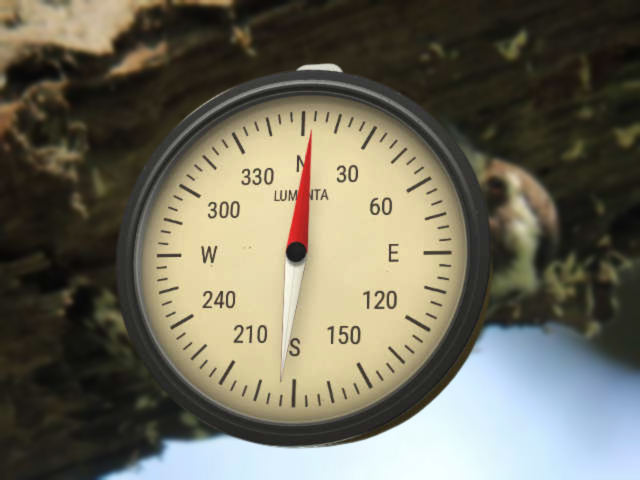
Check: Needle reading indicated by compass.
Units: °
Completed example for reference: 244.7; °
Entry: 5; °
